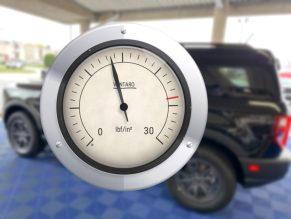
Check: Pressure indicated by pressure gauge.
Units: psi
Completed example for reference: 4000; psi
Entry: 13.5; psi
